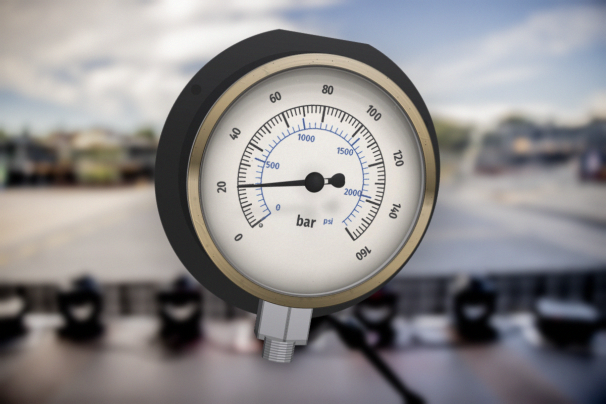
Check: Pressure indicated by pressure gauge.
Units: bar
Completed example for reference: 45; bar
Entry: 20; bar
